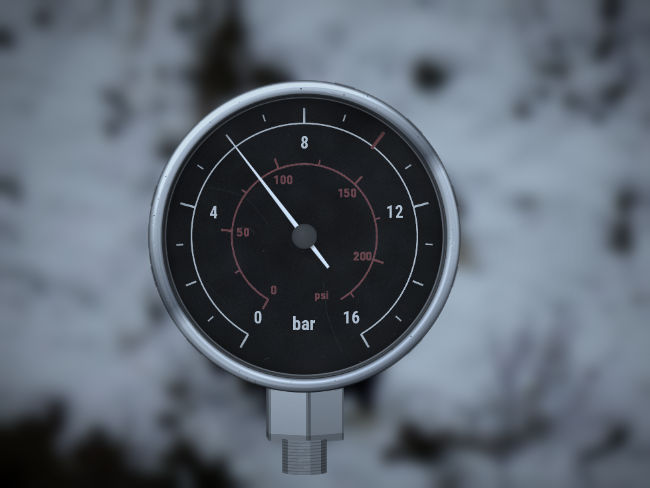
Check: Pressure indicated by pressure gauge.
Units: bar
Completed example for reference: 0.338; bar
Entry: 6; bar
